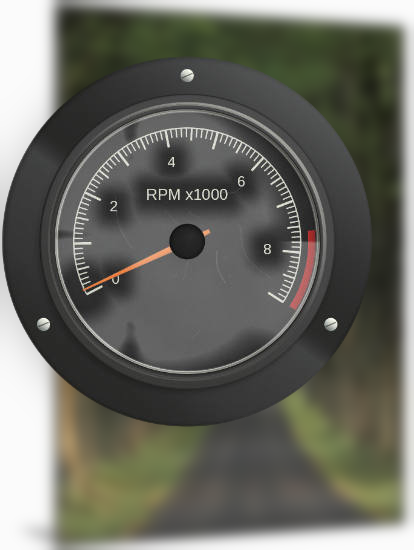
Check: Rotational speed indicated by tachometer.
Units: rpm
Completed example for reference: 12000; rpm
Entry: 100; rpm
